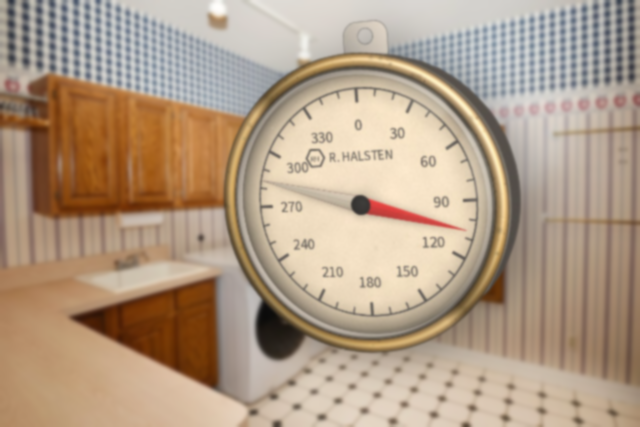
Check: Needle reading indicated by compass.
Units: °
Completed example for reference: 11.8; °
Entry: 105; °
